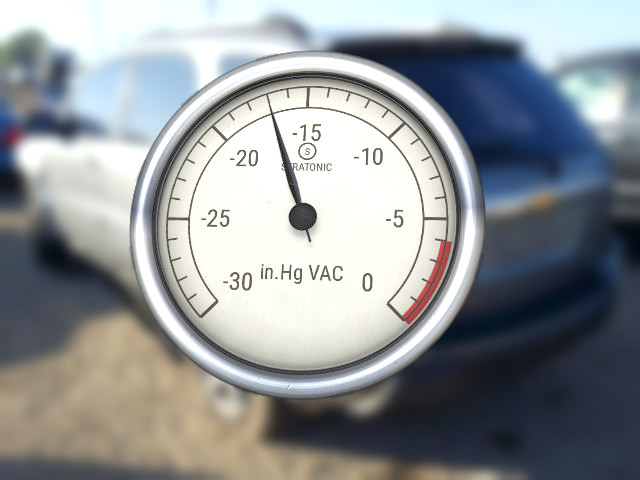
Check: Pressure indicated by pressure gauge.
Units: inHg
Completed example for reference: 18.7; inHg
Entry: -17; inHg
